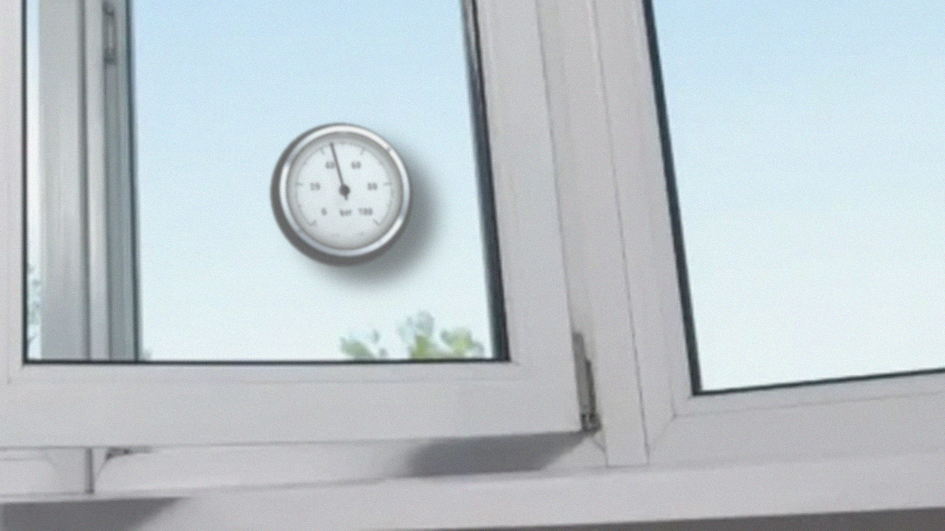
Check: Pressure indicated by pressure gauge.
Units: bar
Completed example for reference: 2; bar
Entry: 45; bar
